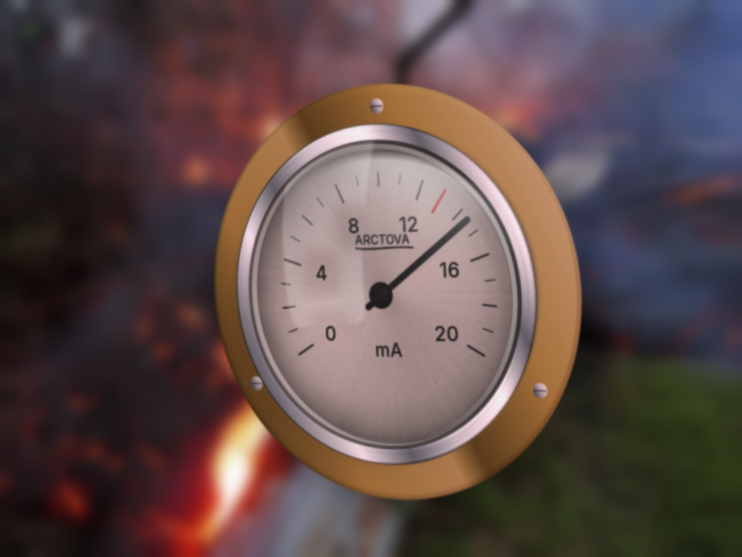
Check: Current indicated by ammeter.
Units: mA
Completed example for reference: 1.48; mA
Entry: 14.5; mA
